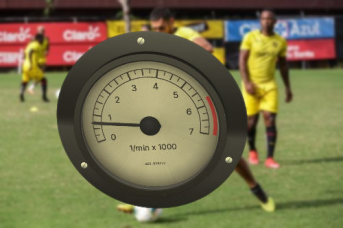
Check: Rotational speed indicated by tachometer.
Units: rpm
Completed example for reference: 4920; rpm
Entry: 750; rpm
